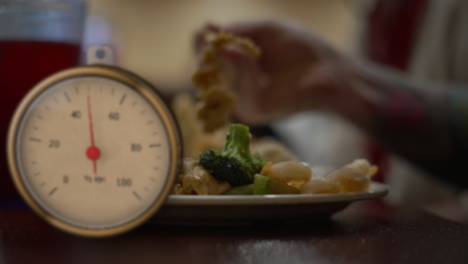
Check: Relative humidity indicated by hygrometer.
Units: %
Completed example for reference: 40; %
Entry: 48; %
